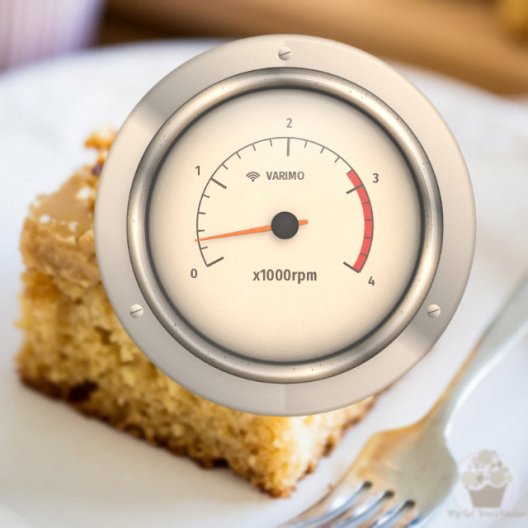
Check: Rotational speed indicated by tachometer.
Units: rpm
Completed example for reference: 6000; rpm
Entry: 300; rpm
